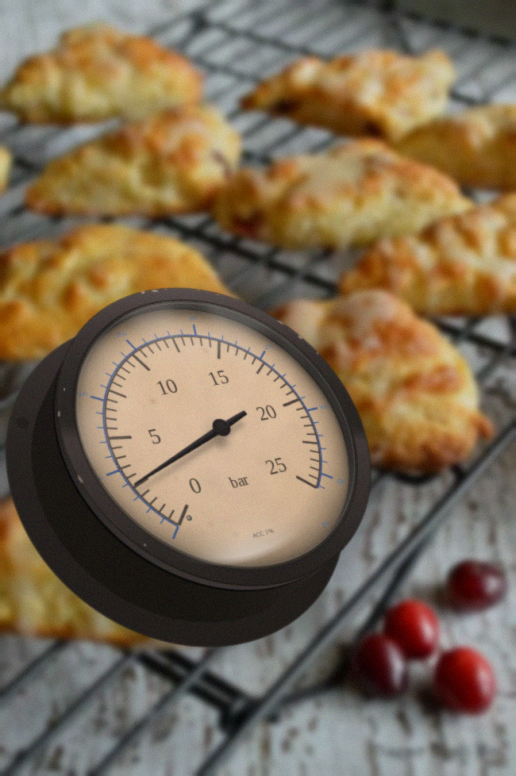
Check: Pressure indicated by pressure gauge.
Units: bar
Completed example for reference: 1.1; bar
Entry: 2.5; bar
